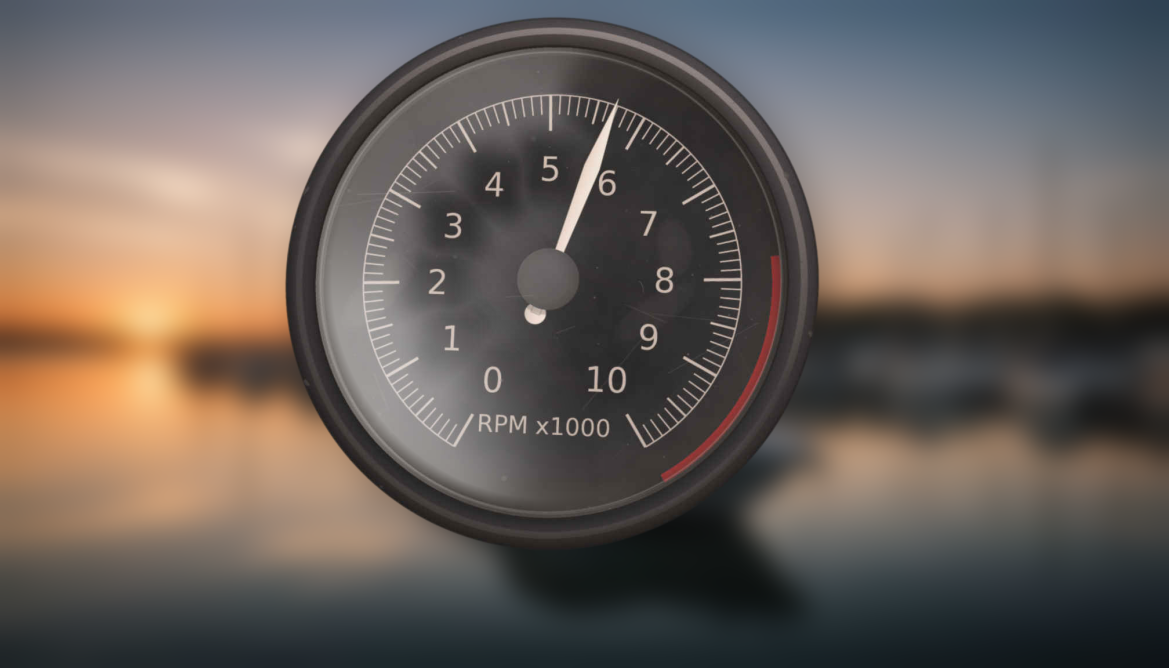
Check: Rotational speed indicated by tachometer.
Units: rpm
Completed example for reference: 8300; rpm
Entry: 5700; rpm
